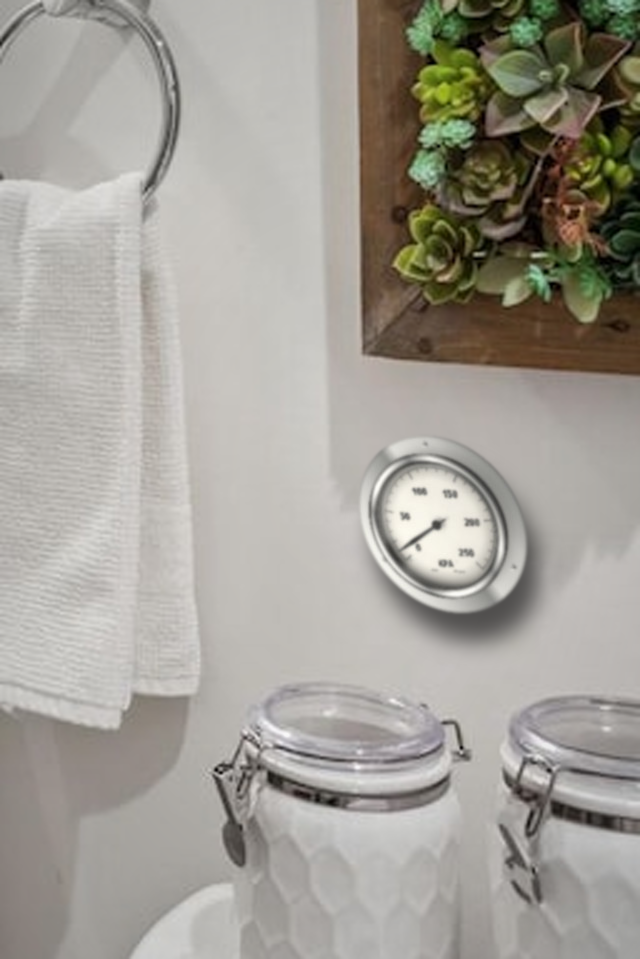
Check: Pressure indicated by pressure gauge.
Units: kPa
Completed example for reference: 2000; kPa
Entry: 10; kPa
